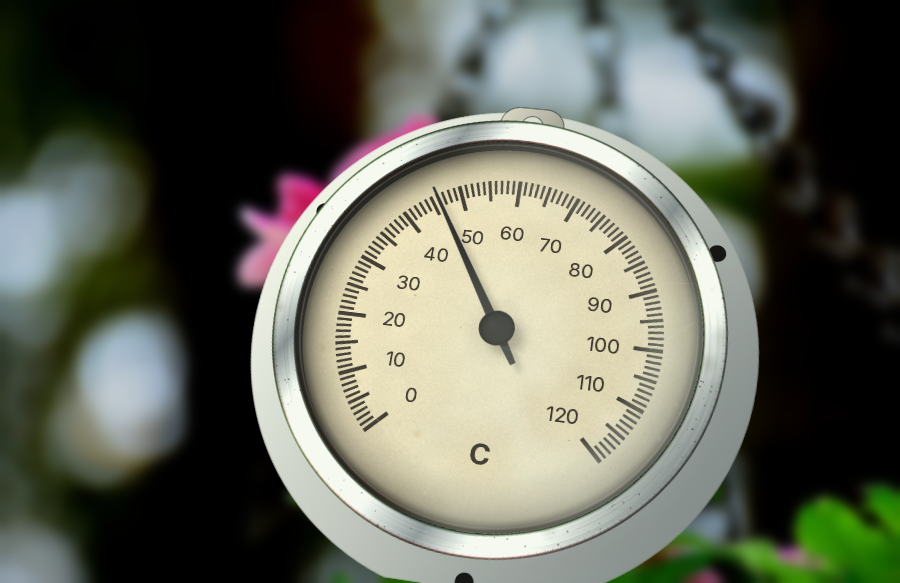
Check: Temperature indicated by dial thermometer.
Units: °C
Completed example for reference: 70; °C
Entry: 46; °C
